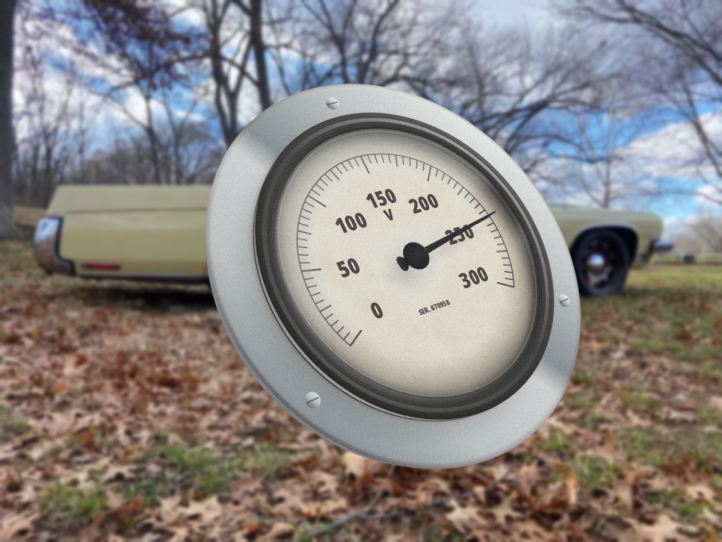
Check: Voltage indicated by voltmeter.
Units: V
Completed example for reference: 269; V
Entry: 250; V
